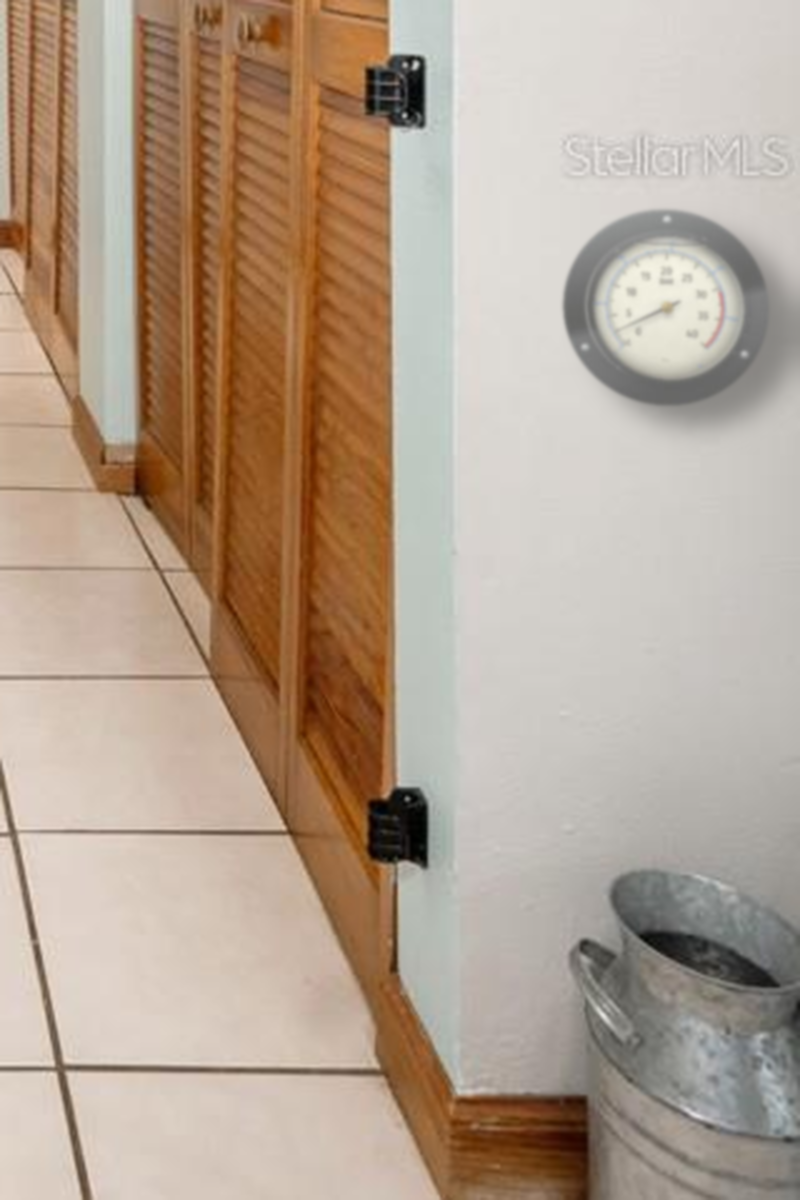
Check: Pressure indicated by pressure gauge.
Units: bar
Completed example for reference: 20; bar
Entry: 2.5; bar
